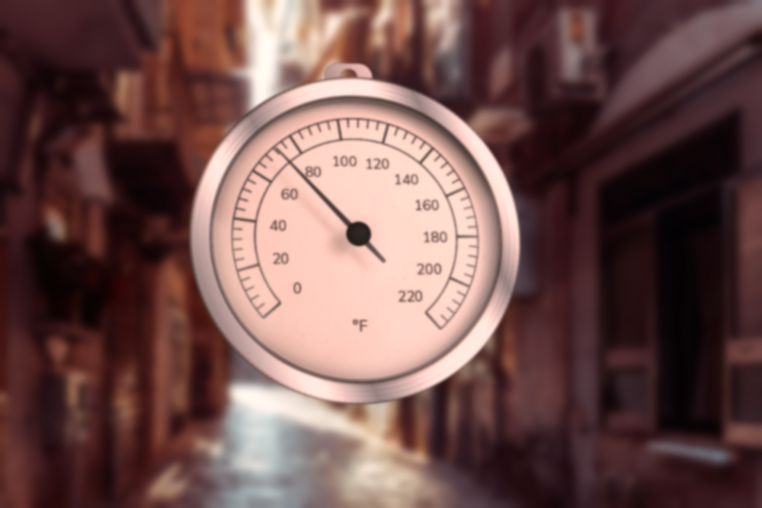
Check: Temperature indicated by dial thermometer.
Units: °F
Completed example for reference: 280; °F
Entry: 72; °F
